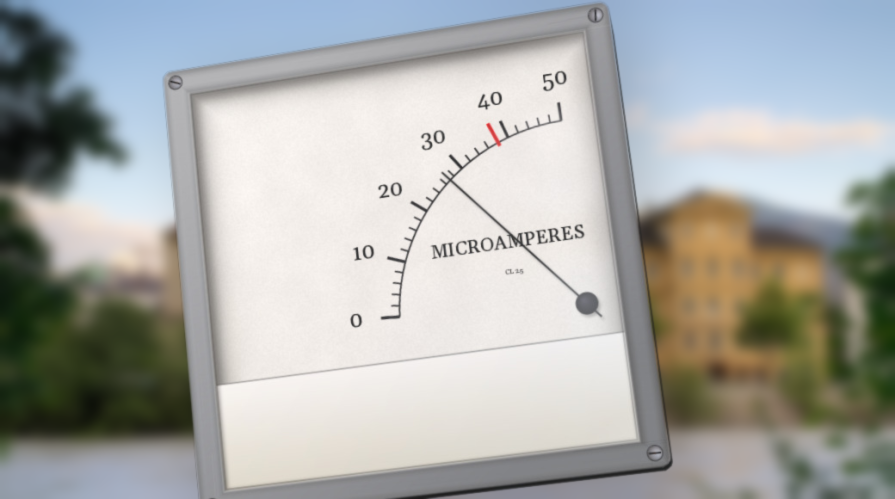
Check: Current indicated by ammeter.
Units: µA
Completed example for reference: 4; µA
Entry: 27; µA
